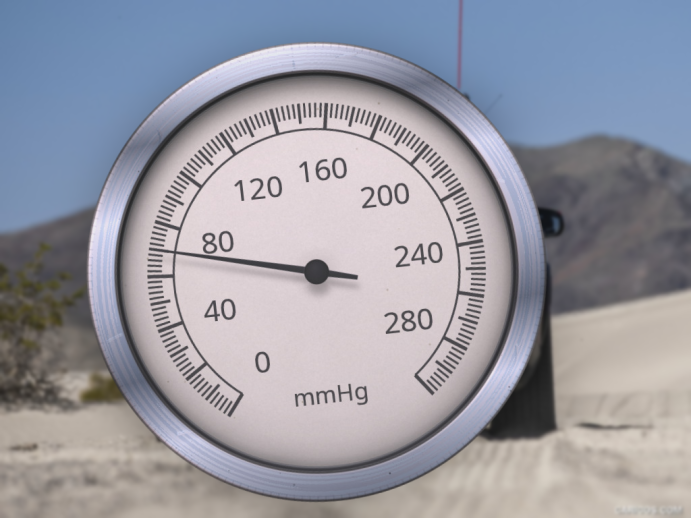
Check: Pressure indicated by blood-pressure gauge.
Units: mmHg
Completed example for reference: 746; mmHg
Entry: 70; mmHg
